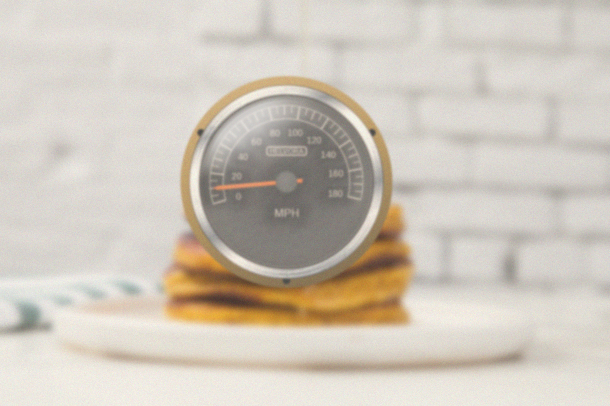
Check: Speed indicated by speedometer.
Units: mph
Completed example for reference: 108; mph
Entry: 10; mph
